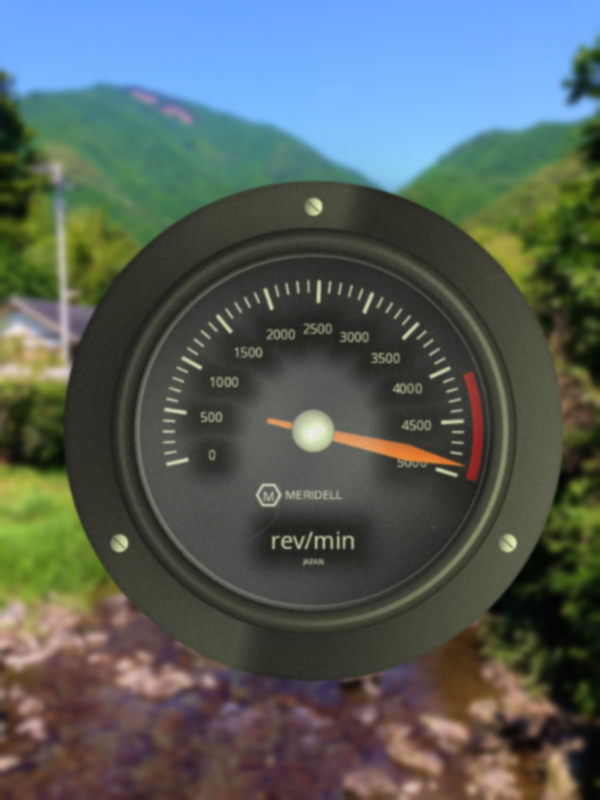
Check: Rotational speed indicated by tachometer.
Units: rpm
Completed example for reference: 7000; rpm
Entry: 4900; rpm
